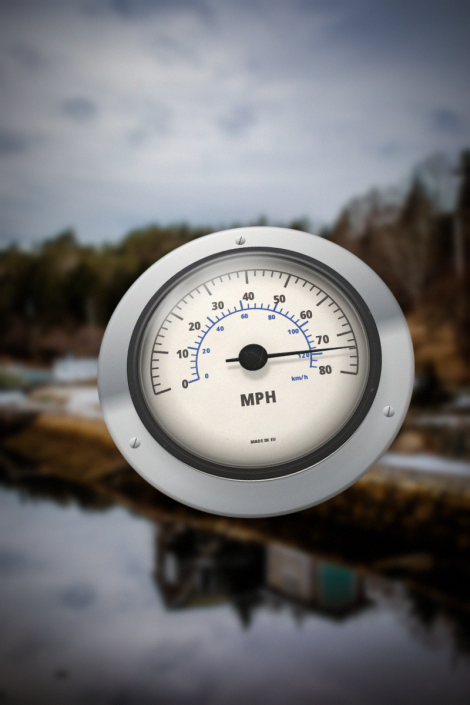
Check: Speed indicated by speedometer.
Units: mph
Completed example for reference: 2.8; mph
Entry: 74; mph
